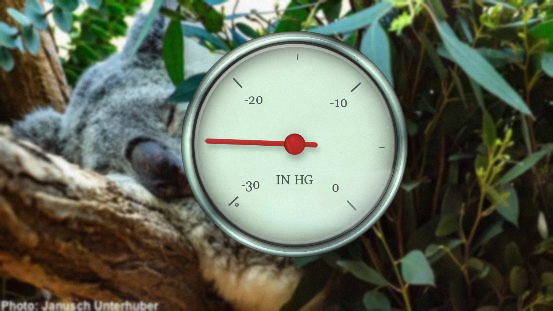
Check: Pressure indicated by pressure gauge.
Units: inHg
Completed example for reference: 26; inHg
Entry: -25; inHg
